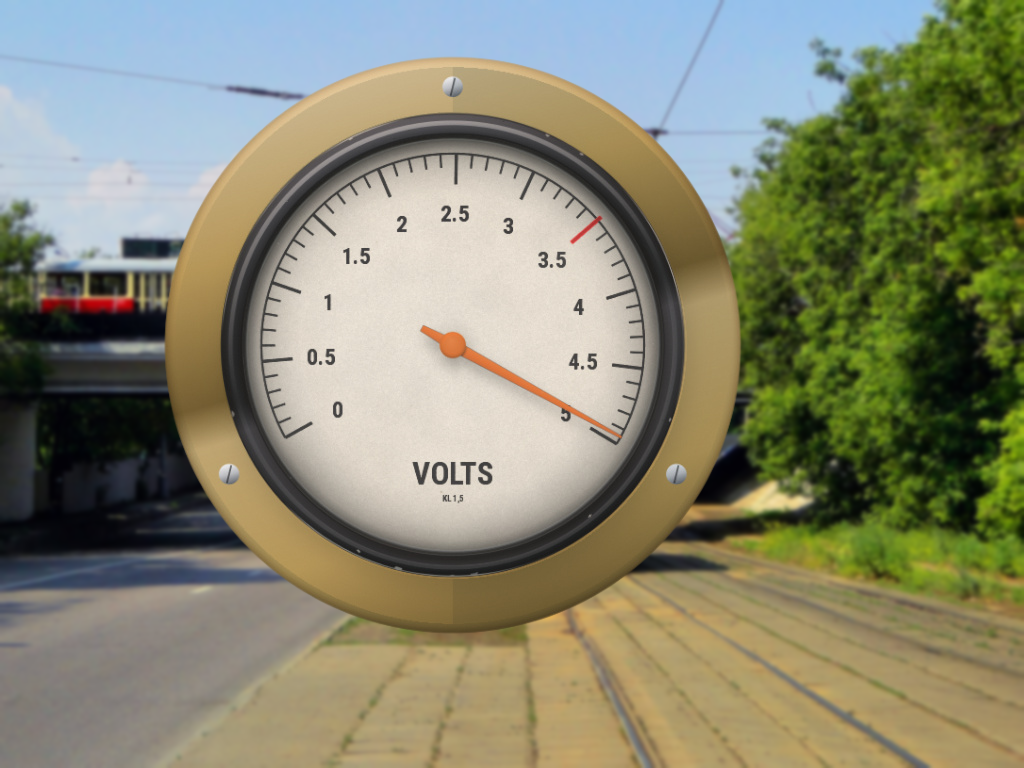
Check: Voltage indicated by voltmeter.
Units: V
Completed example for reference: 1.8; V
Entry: 4.95; V
